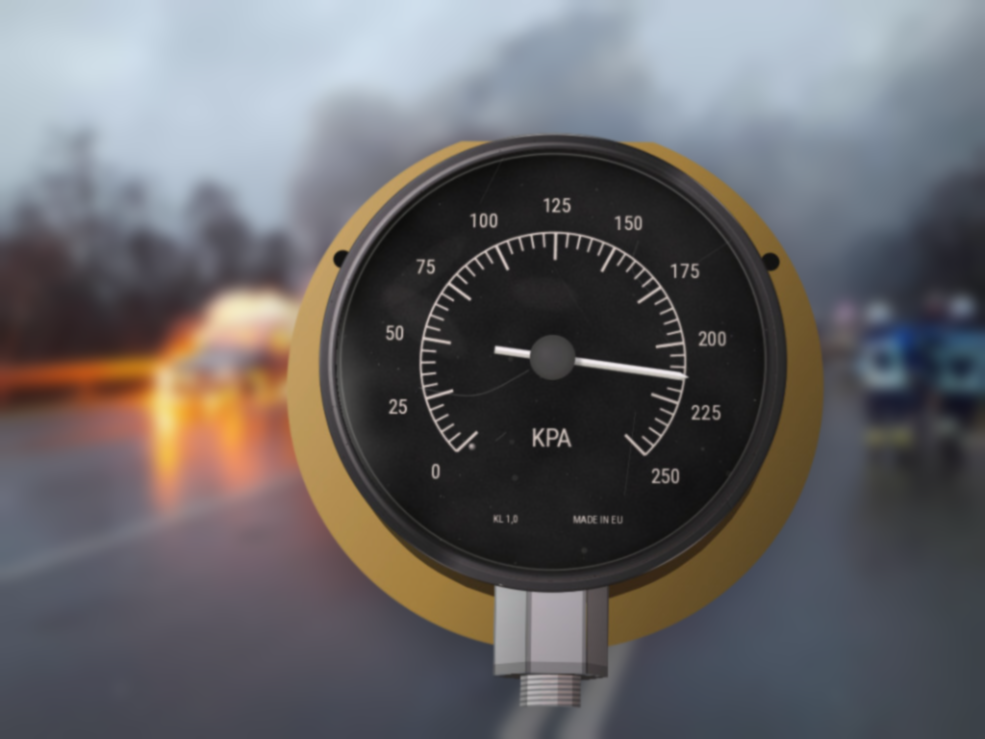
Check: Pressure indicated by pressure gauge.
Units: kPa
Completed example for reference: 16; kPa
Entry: 215; kPa
